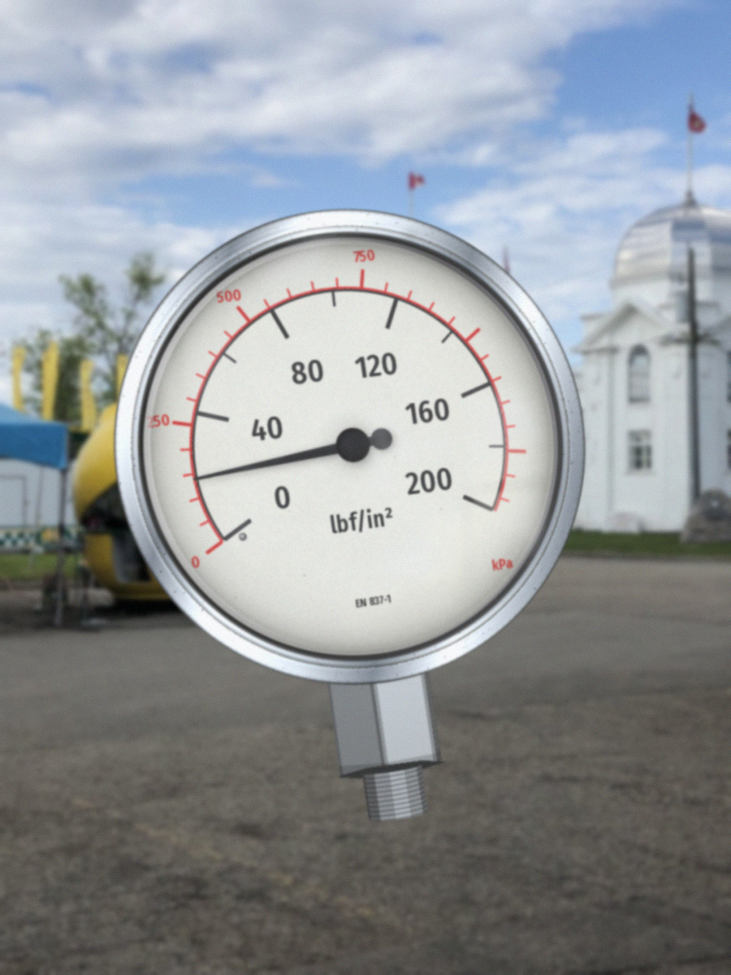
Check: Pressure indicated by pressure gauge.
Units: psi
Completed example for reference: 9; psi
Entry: 20; psi
